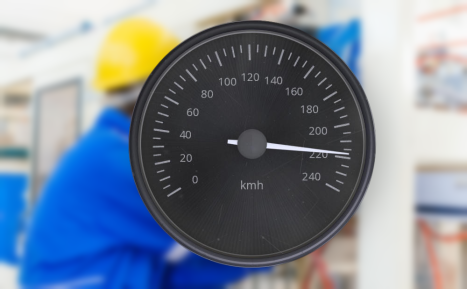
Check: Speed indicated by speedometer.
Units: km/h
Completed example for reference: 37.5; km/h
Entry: 217.5; km/h
